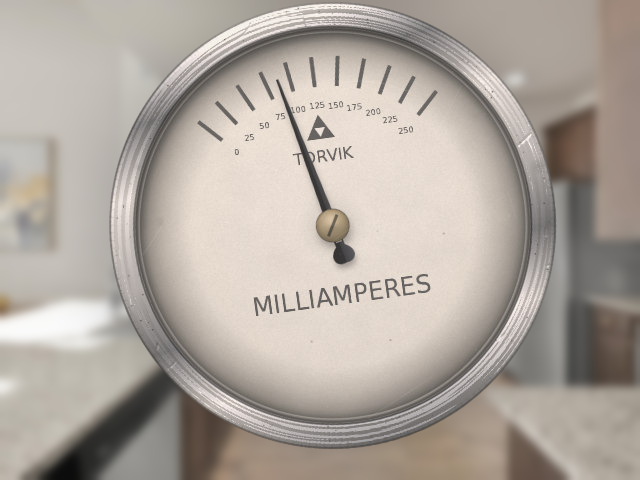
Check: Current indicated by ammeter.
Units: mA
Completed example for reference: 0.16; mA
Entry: 87.5; mA
